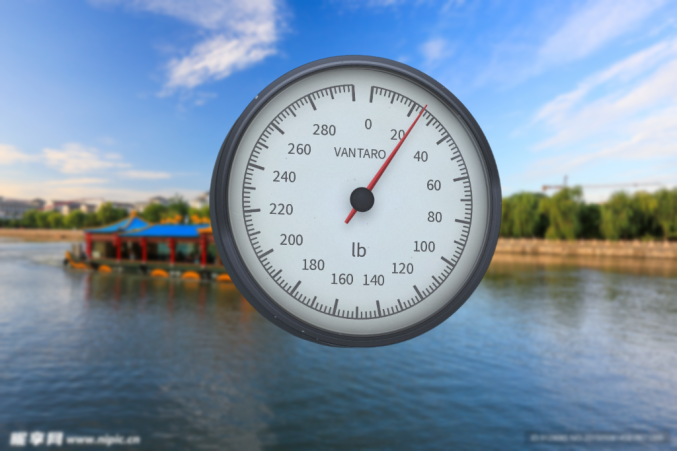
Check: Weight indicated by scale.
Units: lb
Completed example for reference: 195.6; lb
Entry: 24; lb
